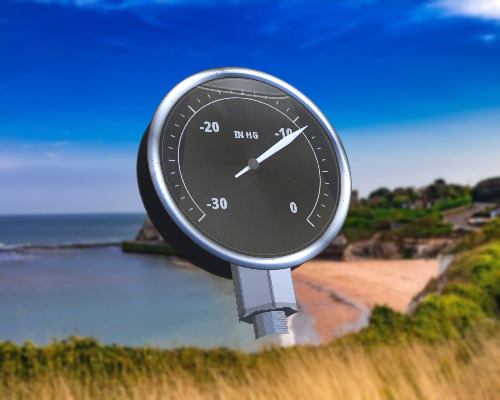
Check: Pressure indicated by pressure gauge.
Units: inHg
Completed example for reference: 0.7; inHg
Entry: -9; inHg
